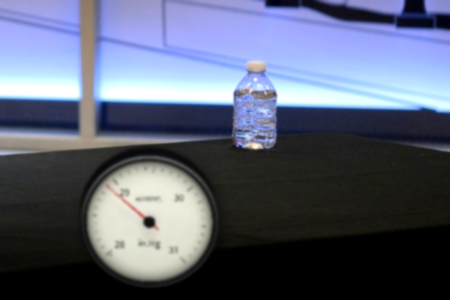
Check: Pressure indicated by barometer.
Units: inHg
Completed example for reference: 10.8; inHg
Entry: 28.9; inHg
